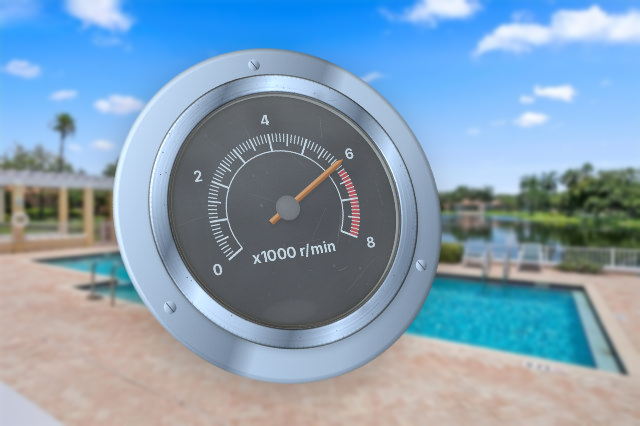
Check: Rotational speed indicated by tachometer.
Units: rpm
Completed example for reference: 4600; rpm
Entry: 6000; rpm
